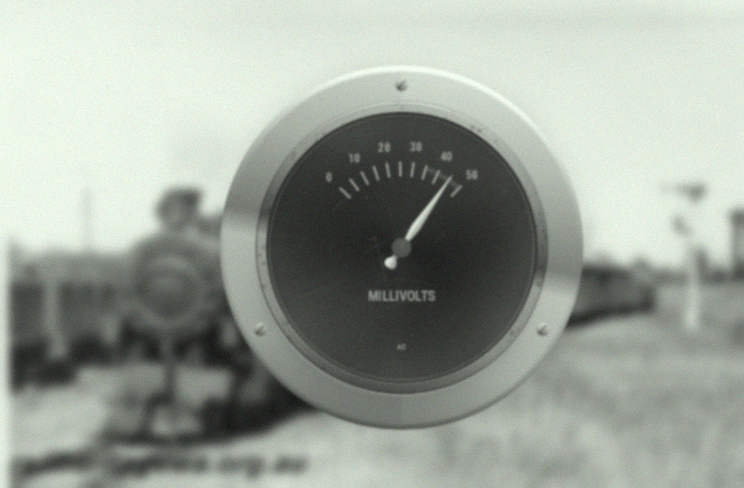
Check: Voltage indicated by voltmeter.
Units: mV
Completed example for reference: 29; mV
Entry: 45; mV
